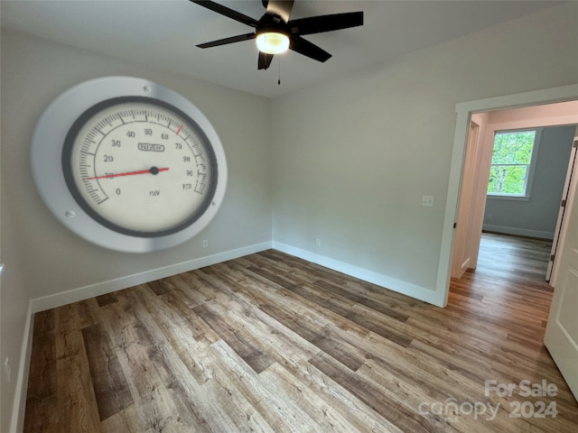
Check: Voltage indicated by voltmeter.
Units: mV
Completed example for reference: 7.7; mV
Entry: 10; mV
